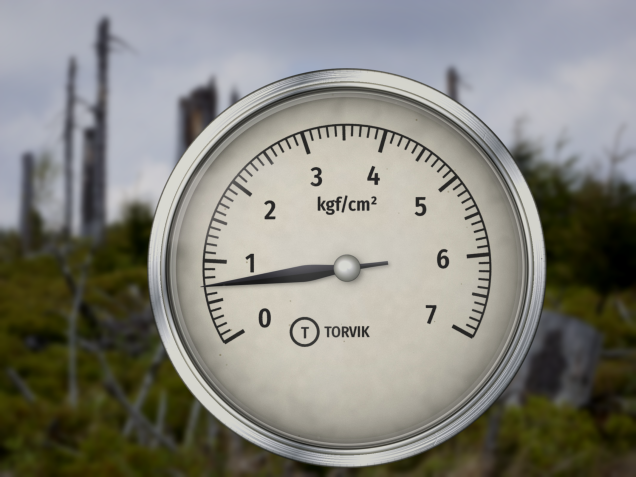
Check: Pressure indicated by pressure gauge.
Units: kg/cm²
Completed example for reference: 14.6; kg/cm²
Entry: 0.7; kg/cm²
